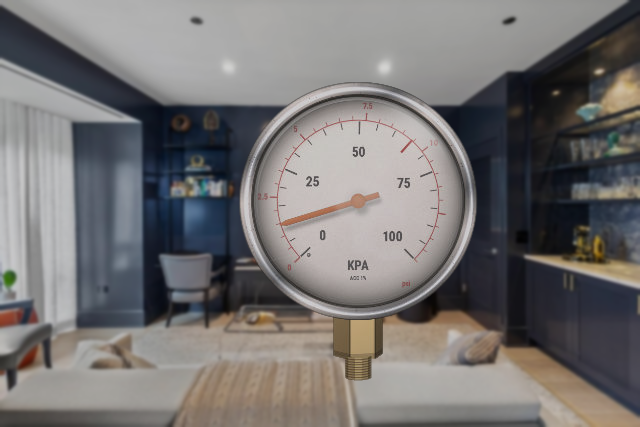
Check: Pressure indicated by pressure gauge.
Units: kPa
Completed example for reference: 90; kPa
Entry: 10; kPa
